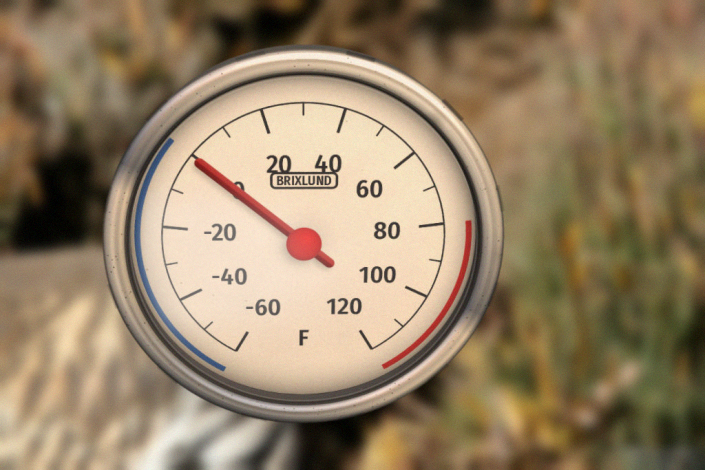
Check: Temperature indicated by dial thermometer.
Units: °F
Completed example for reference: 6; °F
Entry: 0; °F
